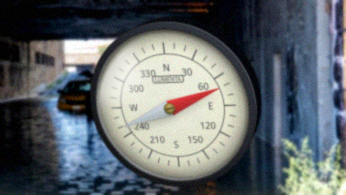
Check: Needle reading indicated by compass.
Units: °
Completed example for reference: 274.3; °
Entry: 70; °
